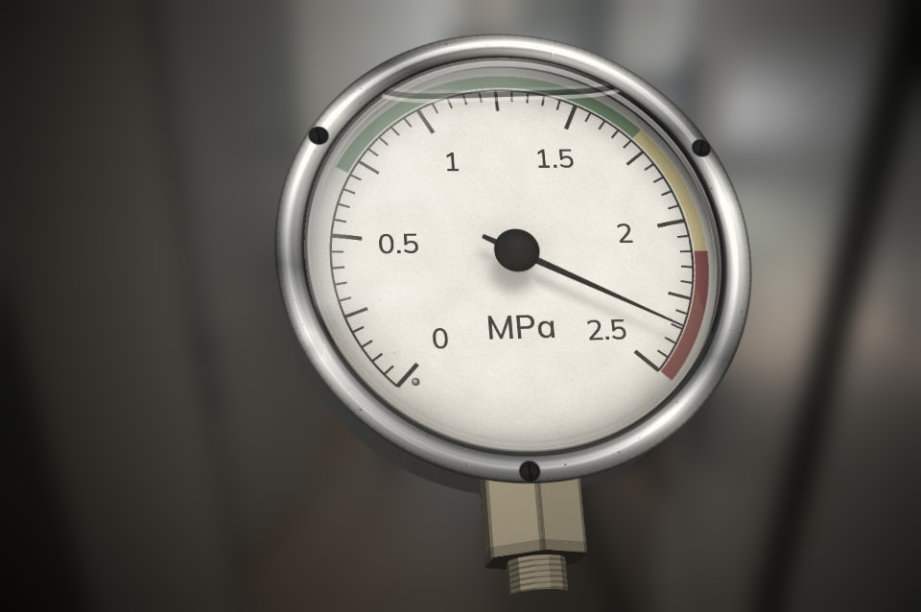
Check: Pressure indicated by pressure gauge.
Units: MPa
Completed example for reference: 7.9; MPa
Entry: 2.35; MPa
